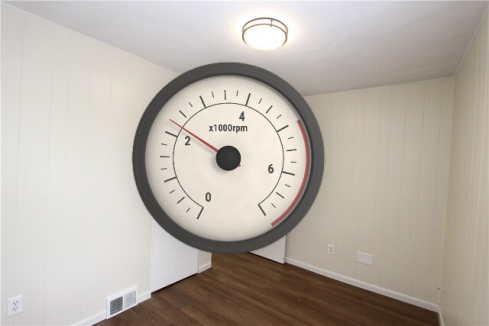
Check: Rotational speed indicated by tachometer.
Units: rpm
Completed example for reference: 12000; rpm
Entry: 2250; rpm
